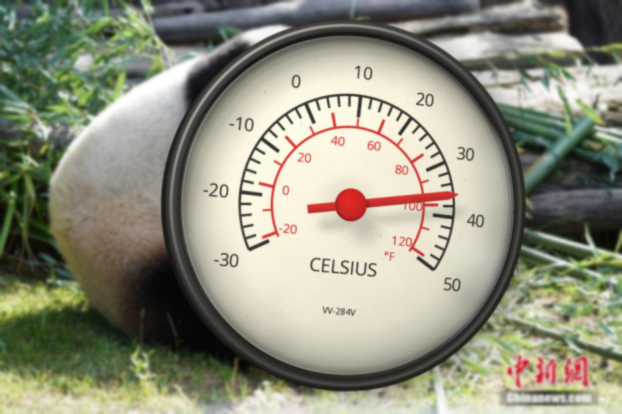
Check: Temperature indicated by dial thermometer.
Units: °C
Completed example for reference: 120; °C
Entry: 36; °C
